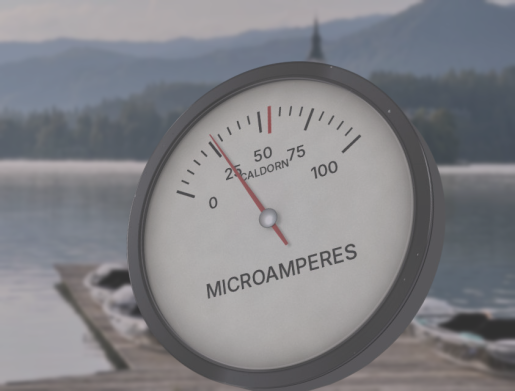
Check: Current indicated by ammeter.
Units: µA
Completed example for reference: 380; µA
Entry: 27.5; µA
